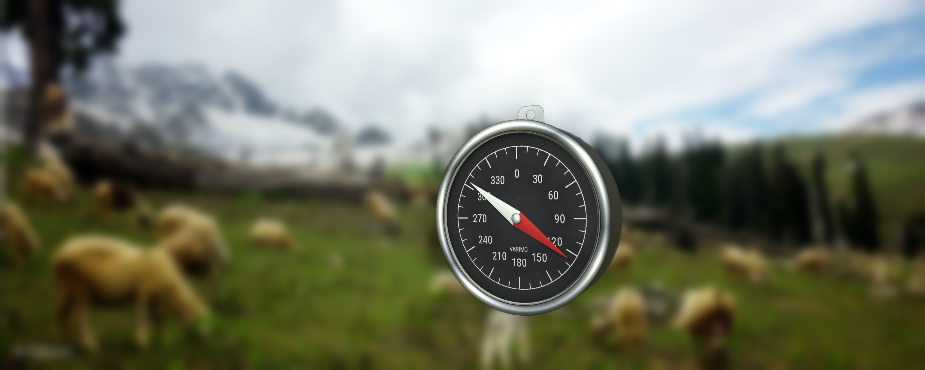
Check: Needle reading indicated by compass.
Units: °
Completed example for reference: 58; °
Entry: 125; °
